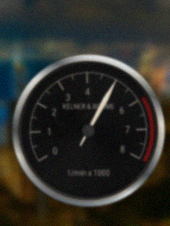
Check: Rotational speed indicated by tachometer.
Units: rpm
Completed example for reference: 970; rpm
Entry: 5000; rpm
